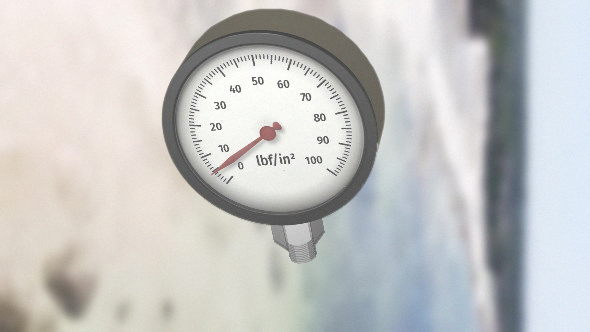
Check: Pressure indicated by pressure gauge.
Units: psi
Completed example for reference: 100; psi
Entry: 5; psi
